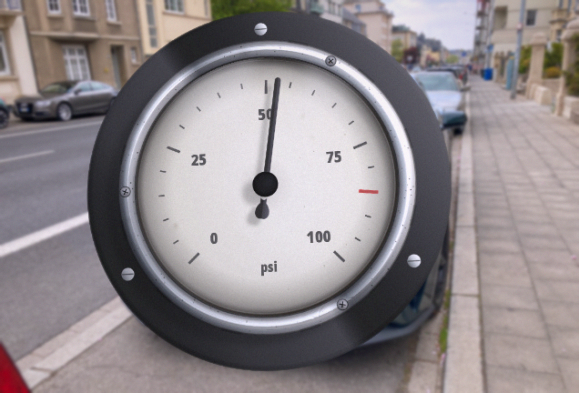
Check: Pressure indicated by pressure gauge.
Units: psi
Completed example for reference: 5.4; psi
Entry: 52.5; psi
